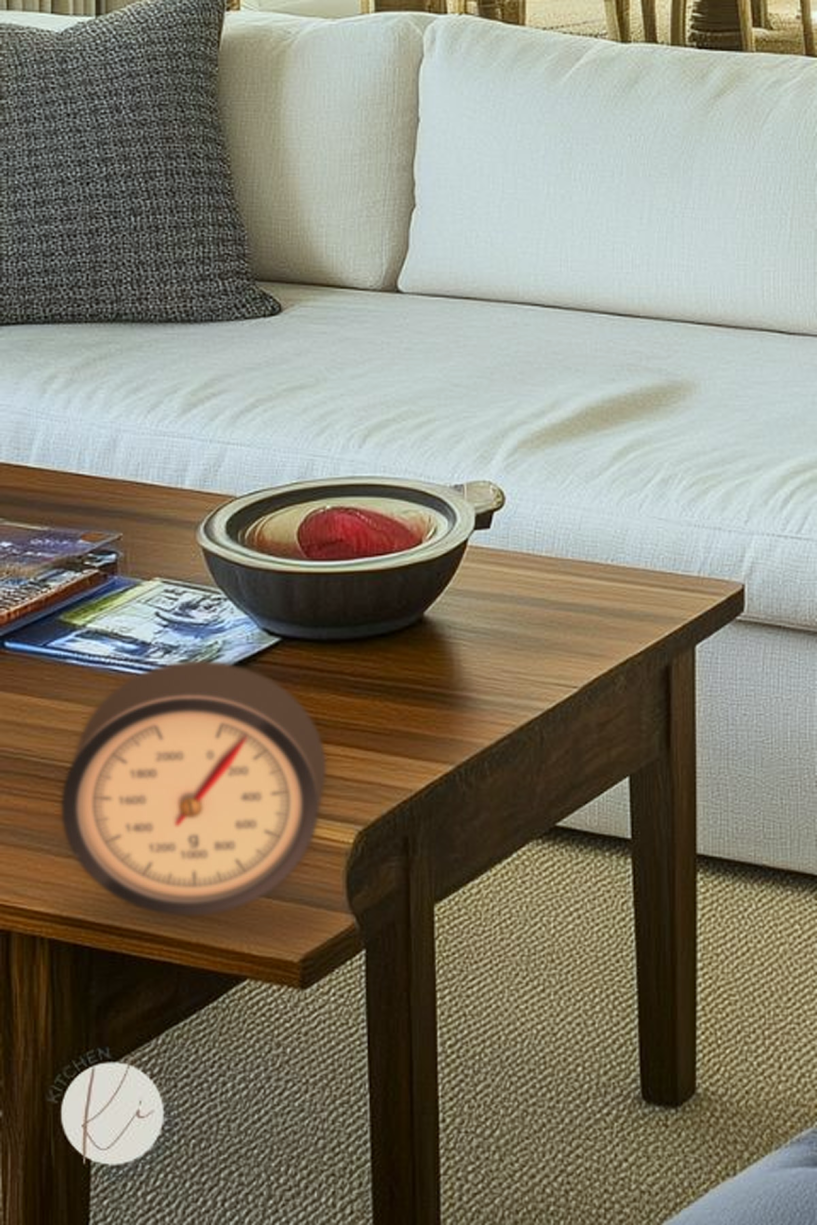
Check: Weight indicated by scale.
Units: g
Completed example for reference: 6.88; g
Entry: 100; g
